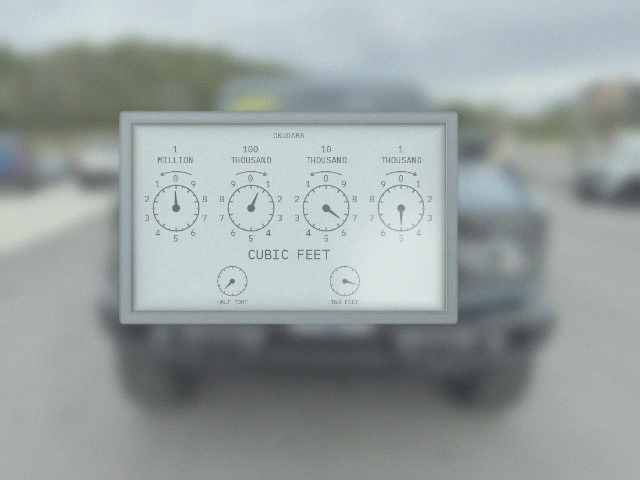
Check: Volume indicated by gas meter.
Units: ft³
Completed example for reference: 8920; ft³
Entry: 6500; ft³
